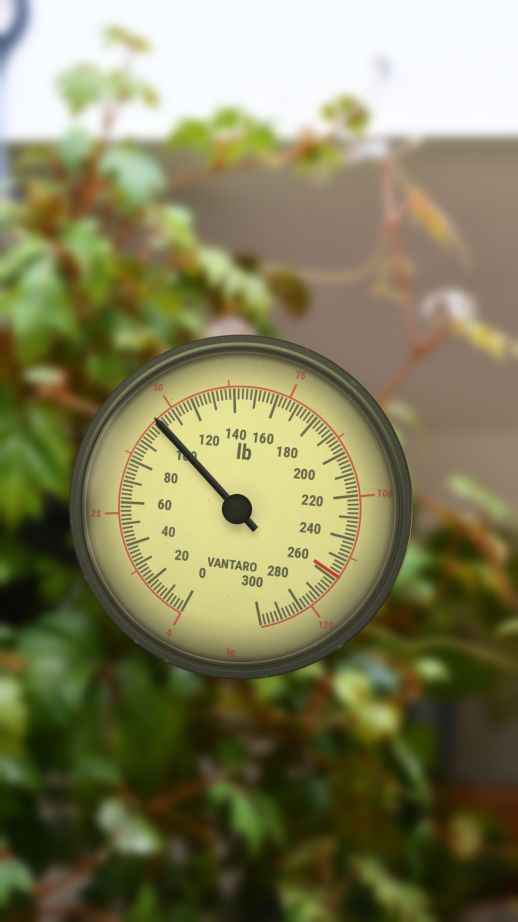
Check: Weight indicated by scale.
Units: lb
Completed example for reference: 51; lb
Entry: 102; lb
